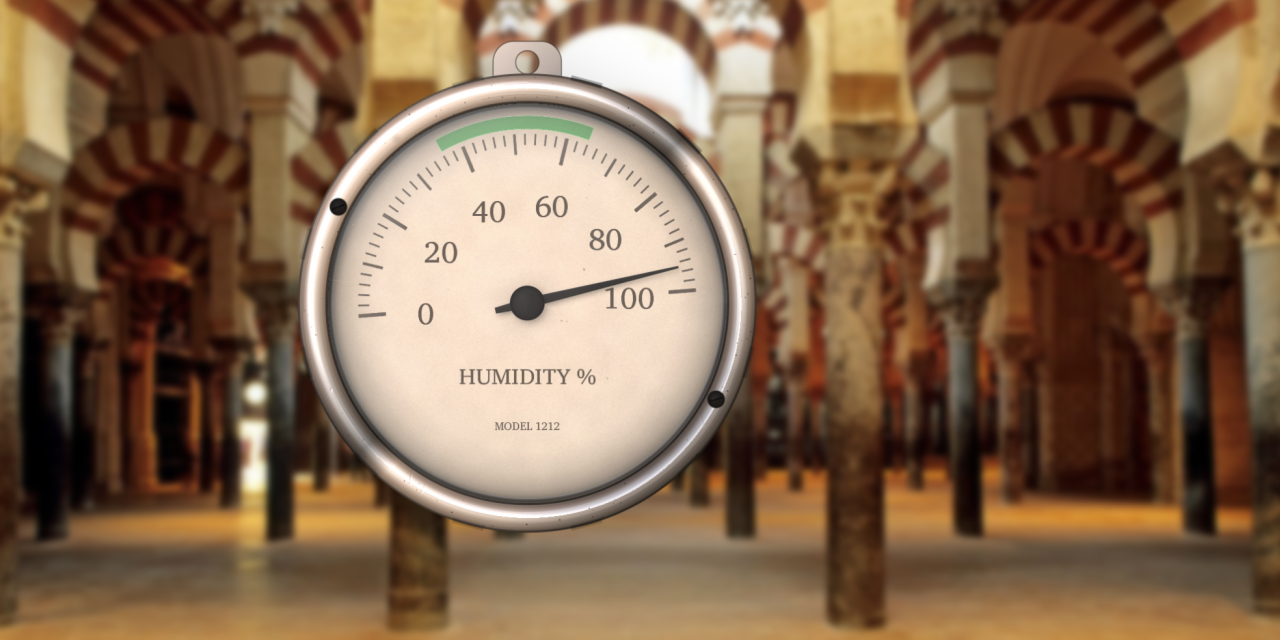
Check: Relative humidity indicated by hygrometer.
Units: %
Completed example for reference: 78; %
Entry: 95; %
